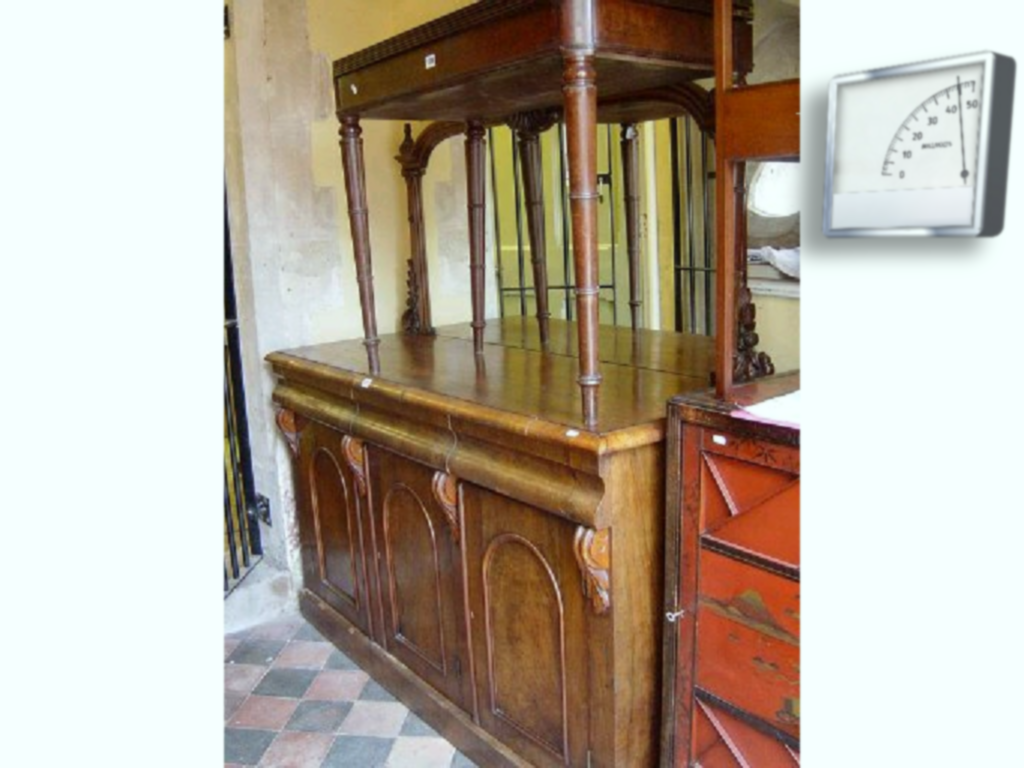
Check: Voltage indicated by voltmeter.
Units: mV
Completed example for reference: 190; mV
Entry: 45; mV
